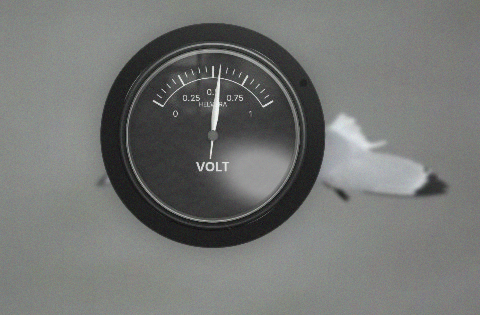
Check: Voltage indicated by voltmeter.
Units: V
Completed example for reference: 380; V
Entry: 0.55; V
